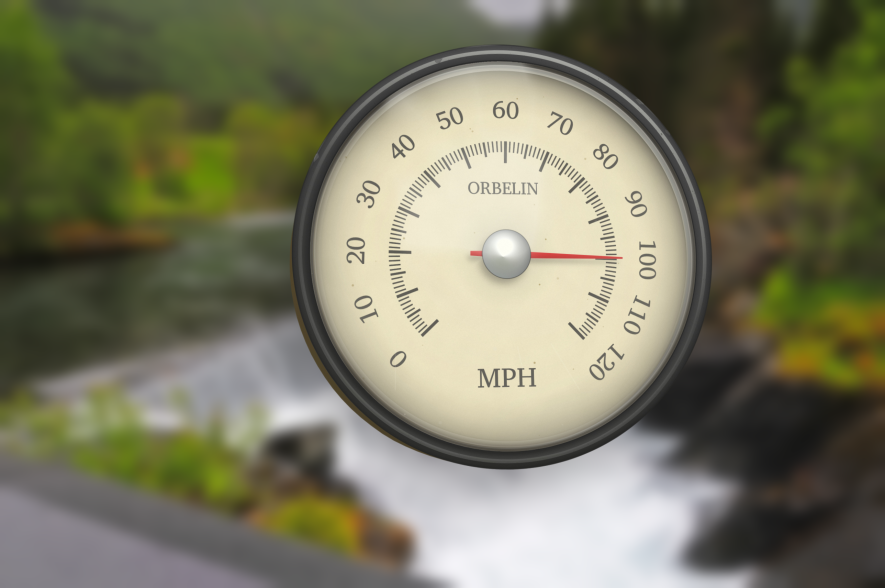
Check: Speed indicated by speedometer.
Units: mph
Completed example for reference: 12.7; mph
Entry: 100; mph
